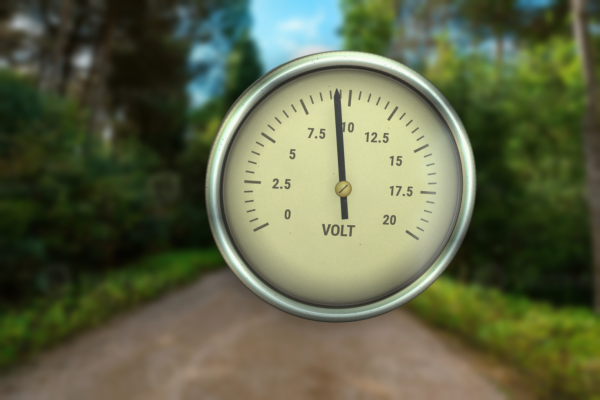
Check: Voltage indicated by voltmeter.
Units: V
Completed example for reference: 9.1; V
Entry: 9.25; V
